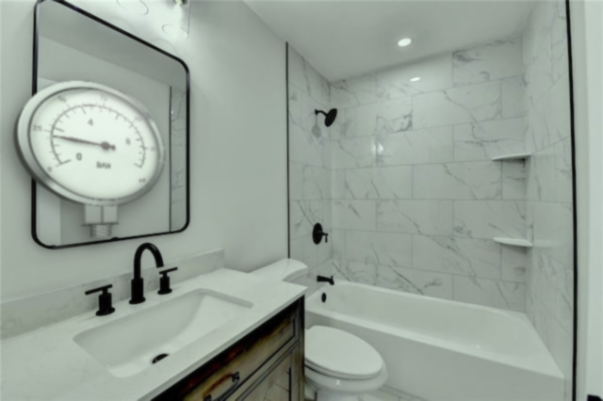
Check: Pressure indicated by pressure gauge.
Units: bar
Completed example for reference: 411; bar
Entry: 1.5; bar
